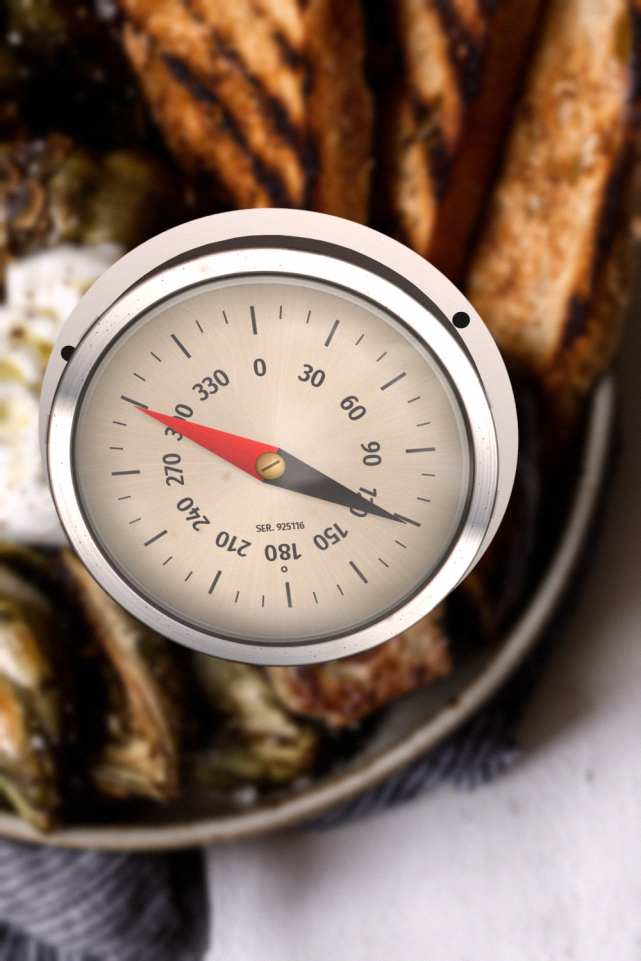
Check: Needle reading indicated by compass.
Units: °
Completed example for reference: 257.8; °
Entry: 300; °
